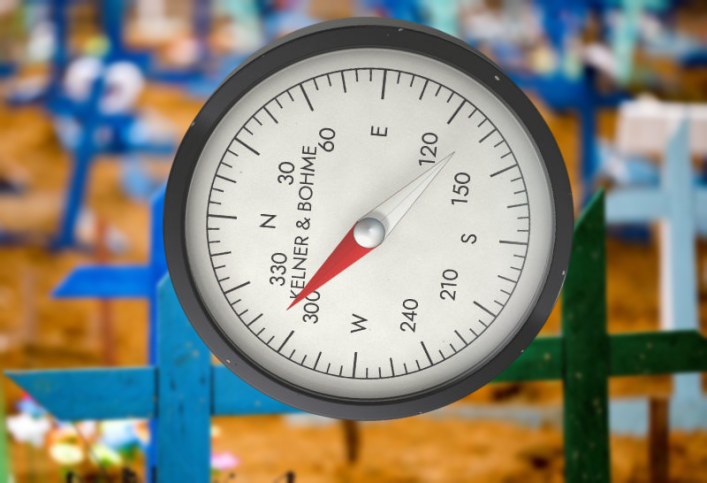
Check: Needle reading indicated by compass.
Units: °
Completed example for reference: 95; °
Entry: 310; °
